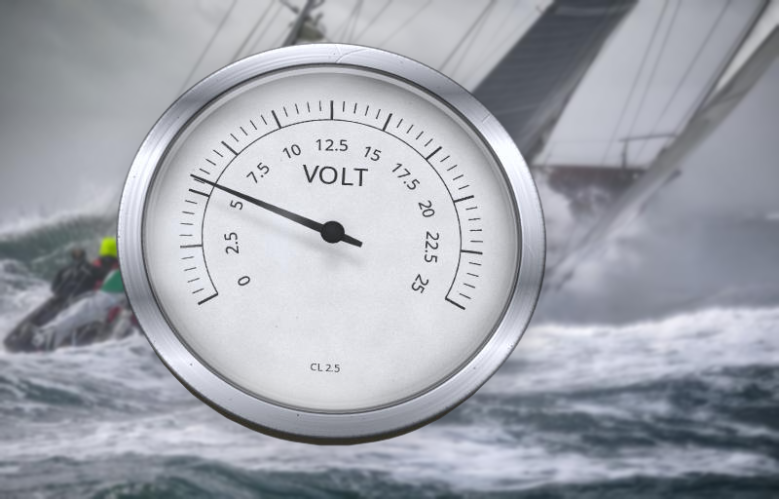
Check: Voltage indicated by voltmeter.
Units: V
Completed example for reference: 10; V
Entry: 5.5; V
